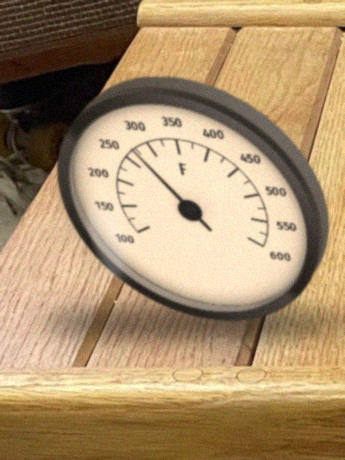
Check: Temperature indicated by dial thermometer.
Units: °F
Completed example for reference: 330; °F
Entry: 275; °F
